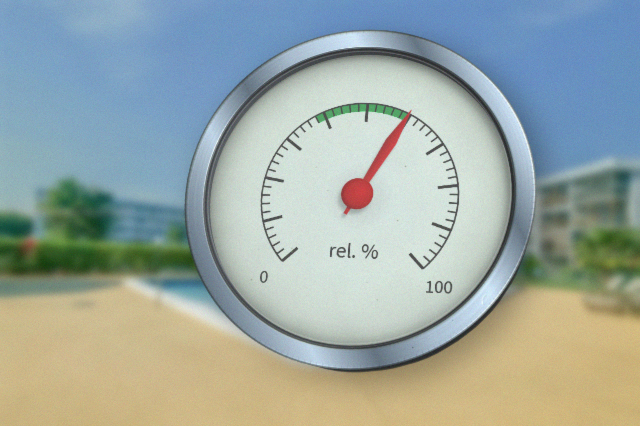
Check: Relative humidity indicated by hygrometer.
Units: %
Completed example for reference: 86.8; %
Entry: 60; %
